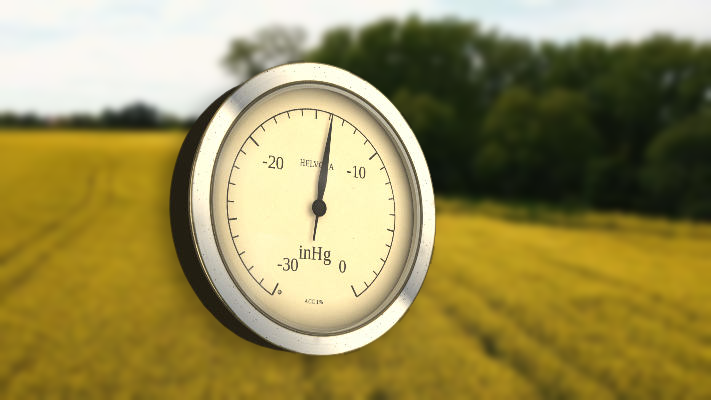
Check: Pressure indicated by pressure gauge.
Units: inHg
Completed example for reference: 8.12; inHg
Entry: -14; inHg
